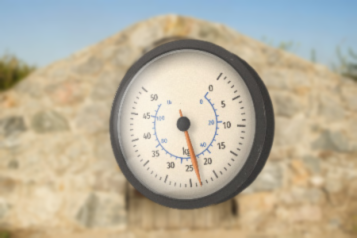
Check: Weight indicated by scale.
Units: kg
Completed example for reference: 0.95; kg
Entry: 23; kg
